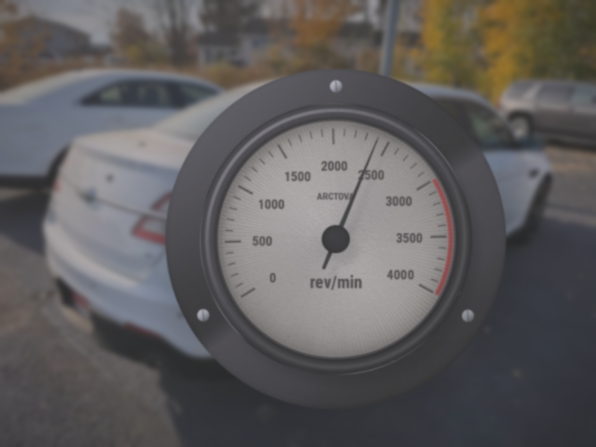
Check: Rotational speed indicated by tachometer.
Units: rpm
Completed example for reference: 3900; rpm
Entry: 2400; rpm
